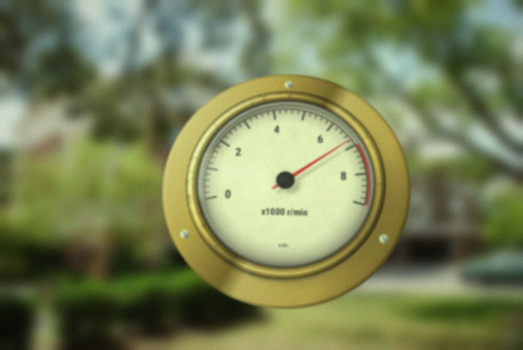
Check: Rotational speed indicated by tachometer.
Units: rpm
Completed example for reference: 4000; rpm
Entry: 6800; rpm
